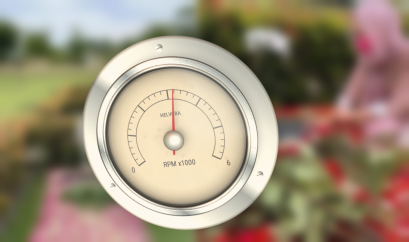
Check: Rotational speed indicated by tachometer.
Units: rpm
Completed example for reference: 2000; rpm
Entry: 3200; rpm
